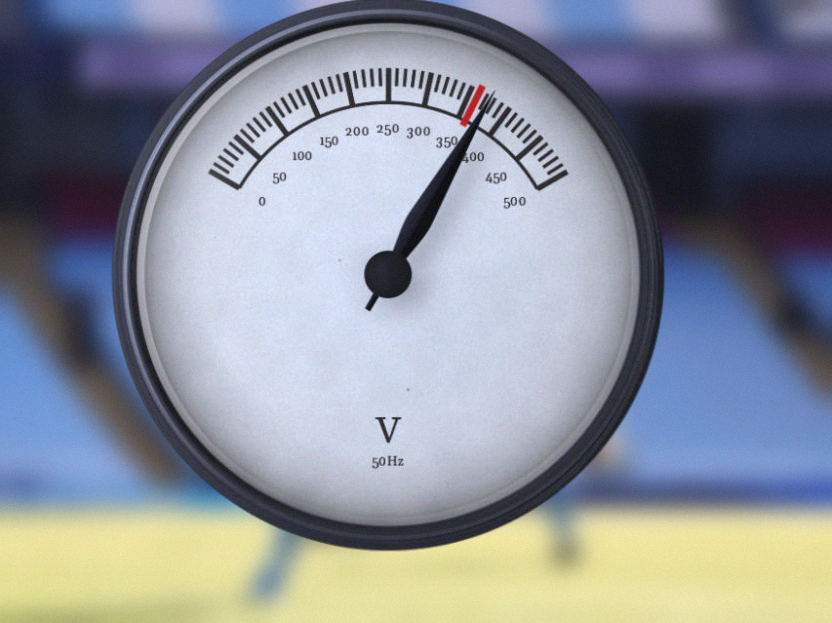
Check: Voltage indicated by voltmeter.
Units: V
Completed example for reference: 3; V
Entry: 375; V
